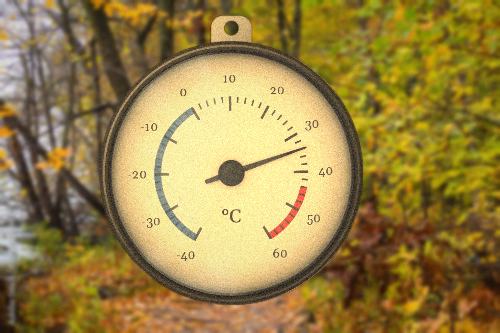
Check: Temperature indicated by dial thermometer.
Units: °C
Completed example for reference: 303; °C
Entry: 34; °C
